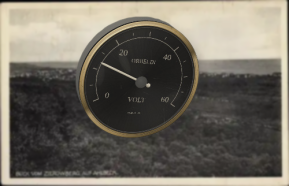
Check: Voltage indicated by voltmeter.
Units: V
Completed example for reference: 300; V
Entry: 12.5; V
